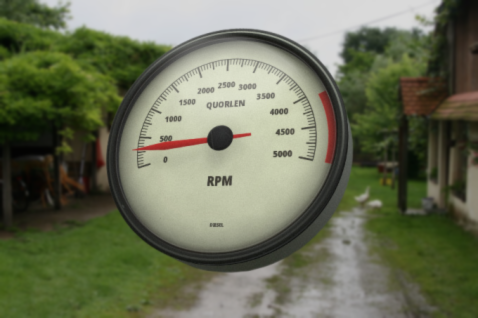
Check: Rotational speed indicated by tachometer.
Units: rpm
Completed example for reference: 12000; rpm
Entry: 250; rpm
